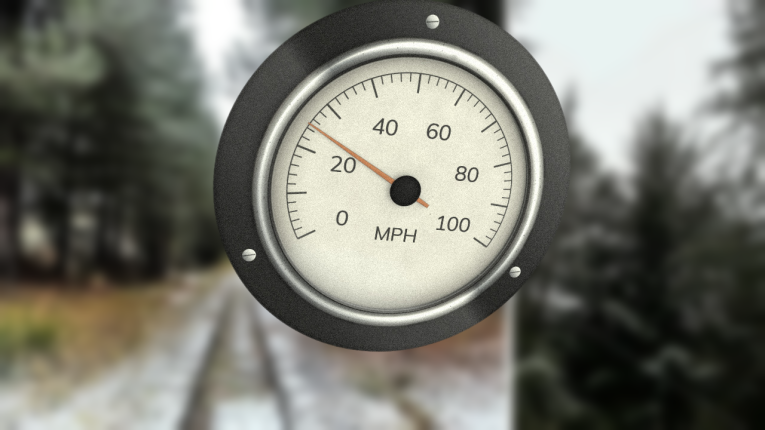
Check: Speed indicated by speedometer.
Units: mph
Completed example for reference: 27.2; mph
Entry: 25; mph
